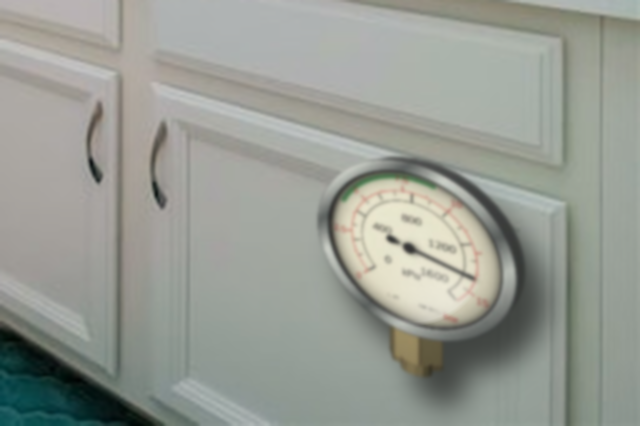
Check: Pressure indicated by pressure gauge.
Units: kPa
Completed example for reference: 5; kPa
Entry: 1400; kPa
